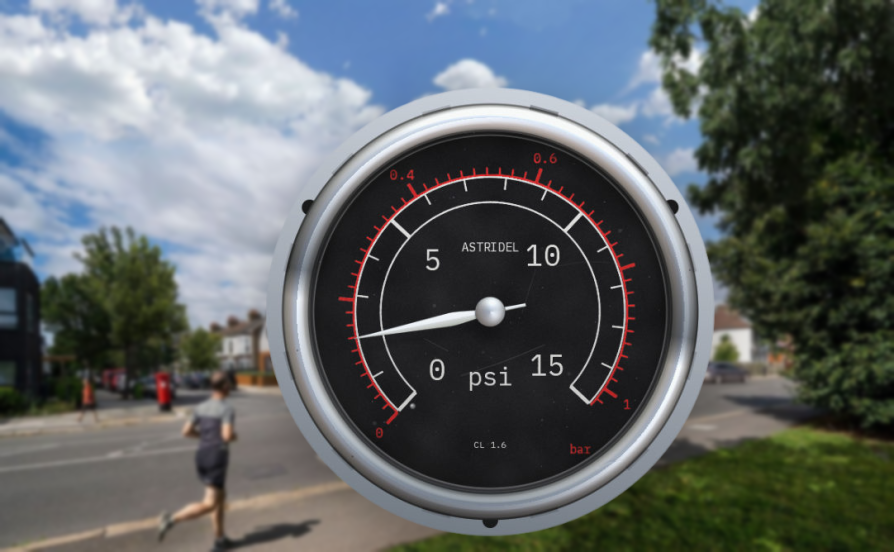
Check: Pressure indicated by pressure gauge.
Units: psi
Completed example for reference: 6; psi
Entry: 2; psi
